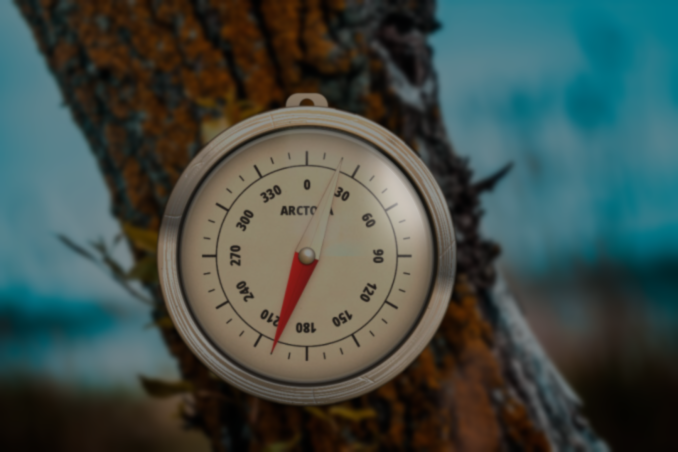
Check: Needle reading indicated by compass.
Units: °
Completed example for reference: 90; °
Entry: 200; °
